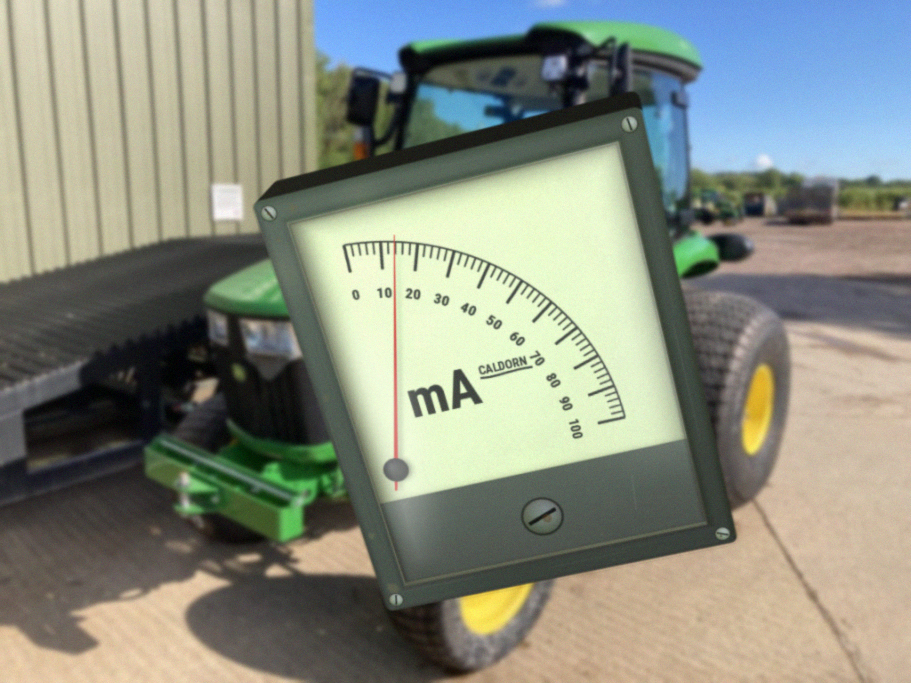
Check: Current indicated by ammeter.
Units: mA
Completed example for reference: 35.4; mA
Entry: 14; mA
